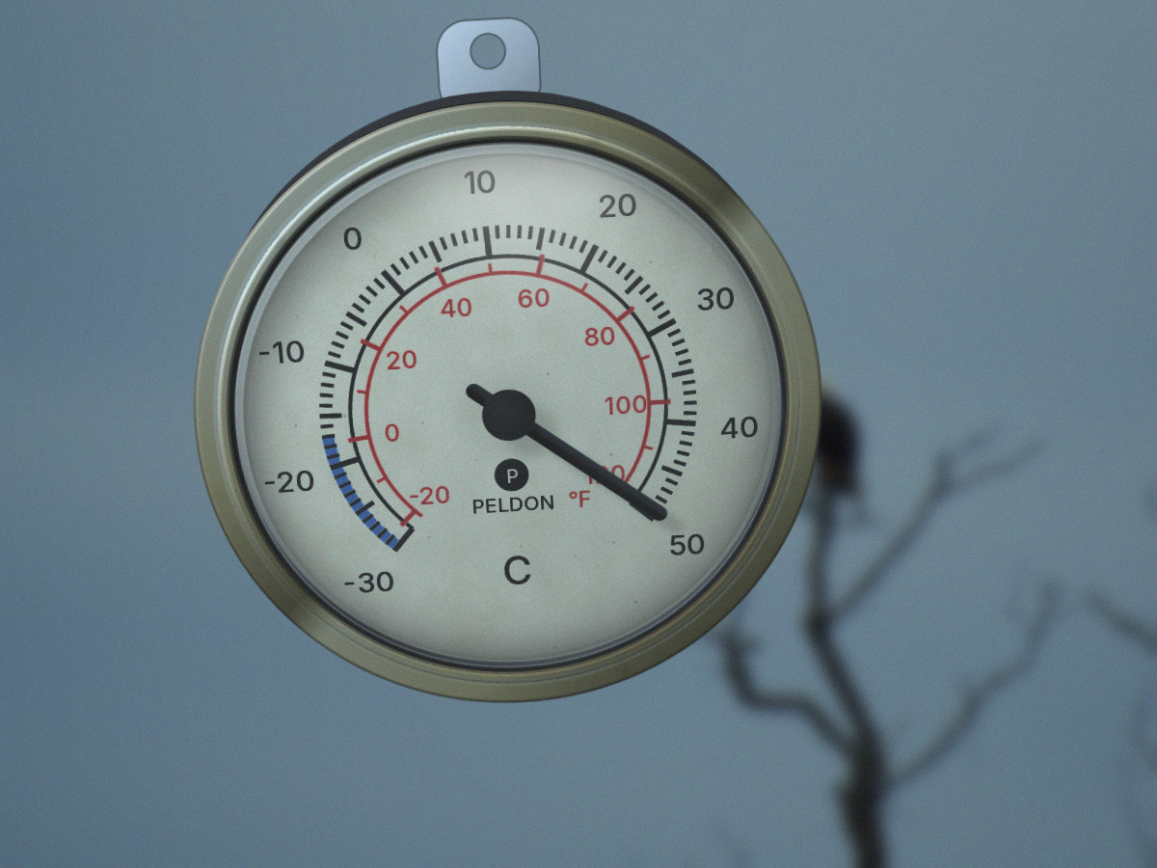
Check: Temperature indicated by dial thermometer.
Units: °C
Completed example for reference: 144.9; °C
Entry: 49; °C
